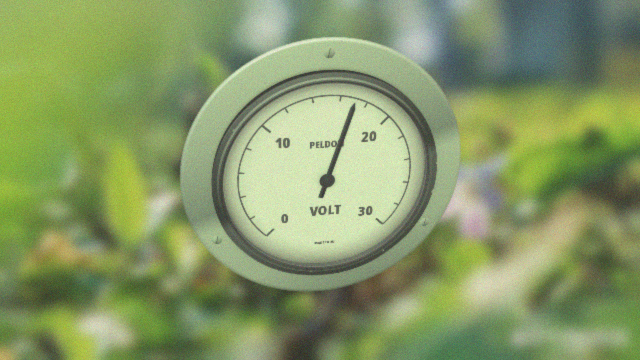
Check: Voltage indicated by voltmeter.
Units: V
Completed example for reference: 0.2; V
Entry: 17; V
